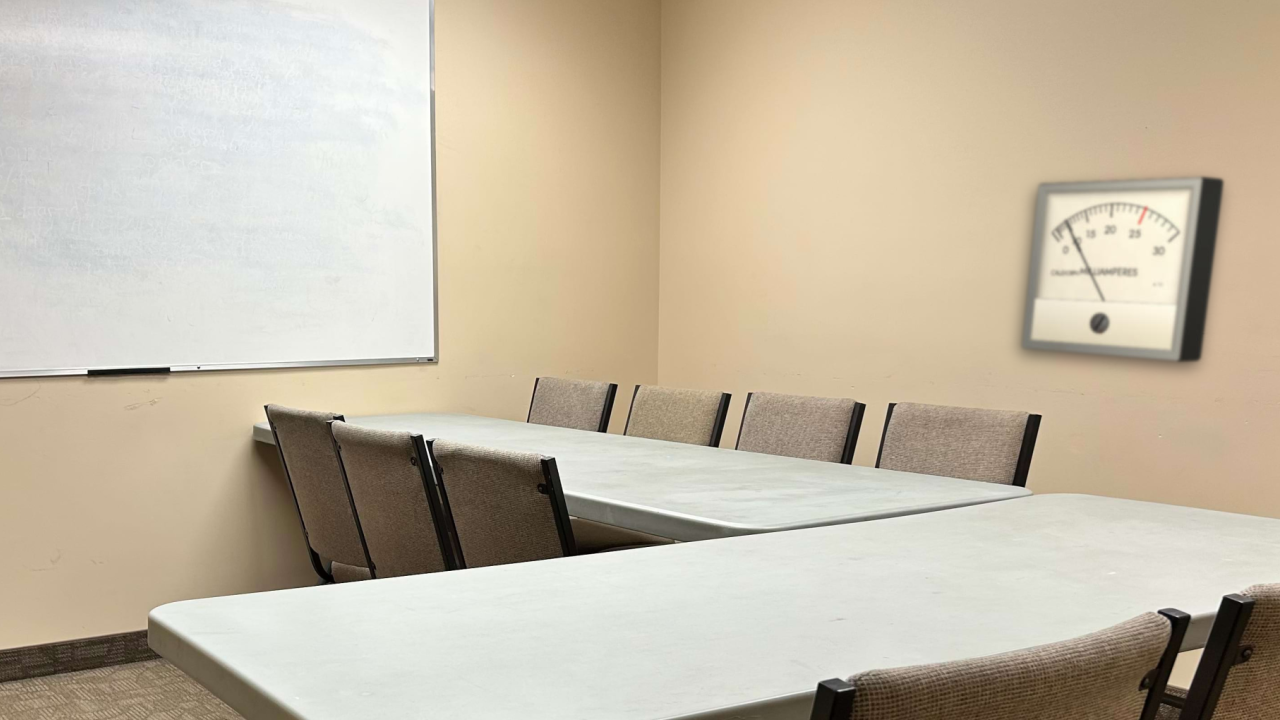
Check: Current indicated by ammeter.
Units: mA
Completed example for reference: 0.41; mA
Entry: 10; mA
